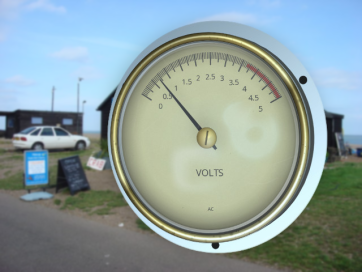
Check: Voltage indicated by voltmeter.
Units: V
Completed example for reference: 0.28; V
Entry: 0.75; V
